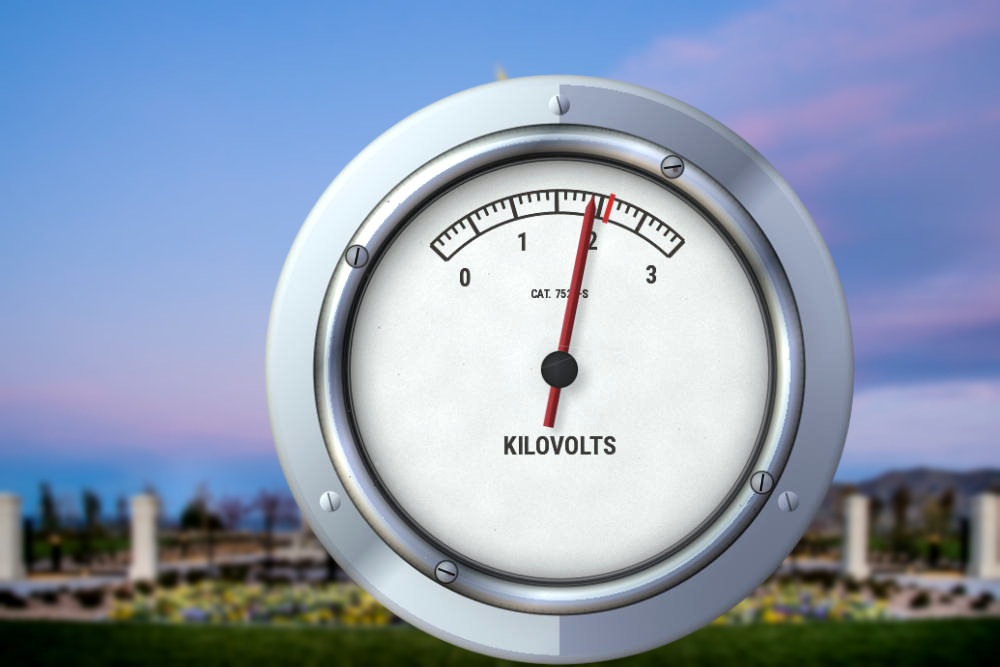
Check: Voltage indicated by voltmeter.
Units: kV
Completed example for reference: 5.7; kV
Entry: 1.9; kV
